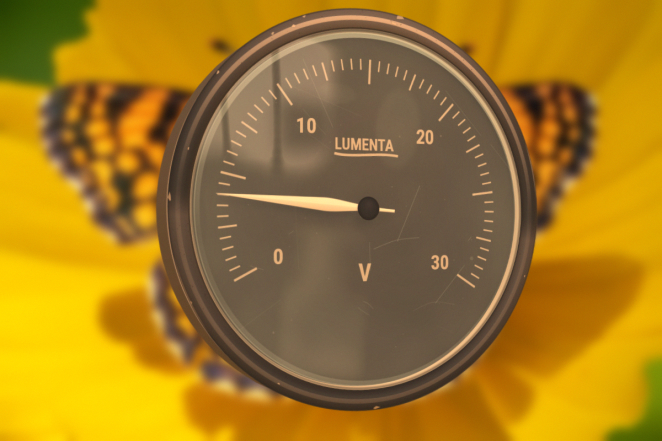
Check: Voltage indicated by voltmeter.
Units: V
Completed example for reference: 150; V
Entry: 4; V
